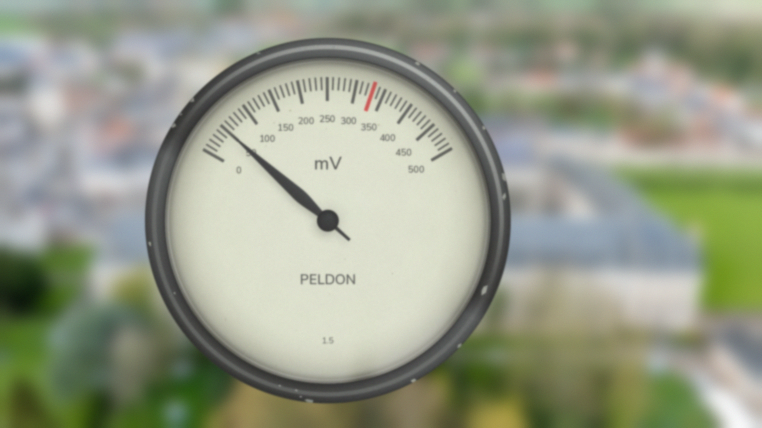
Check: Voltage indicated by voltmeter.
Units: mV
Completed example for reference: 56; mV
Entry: 50; mV
